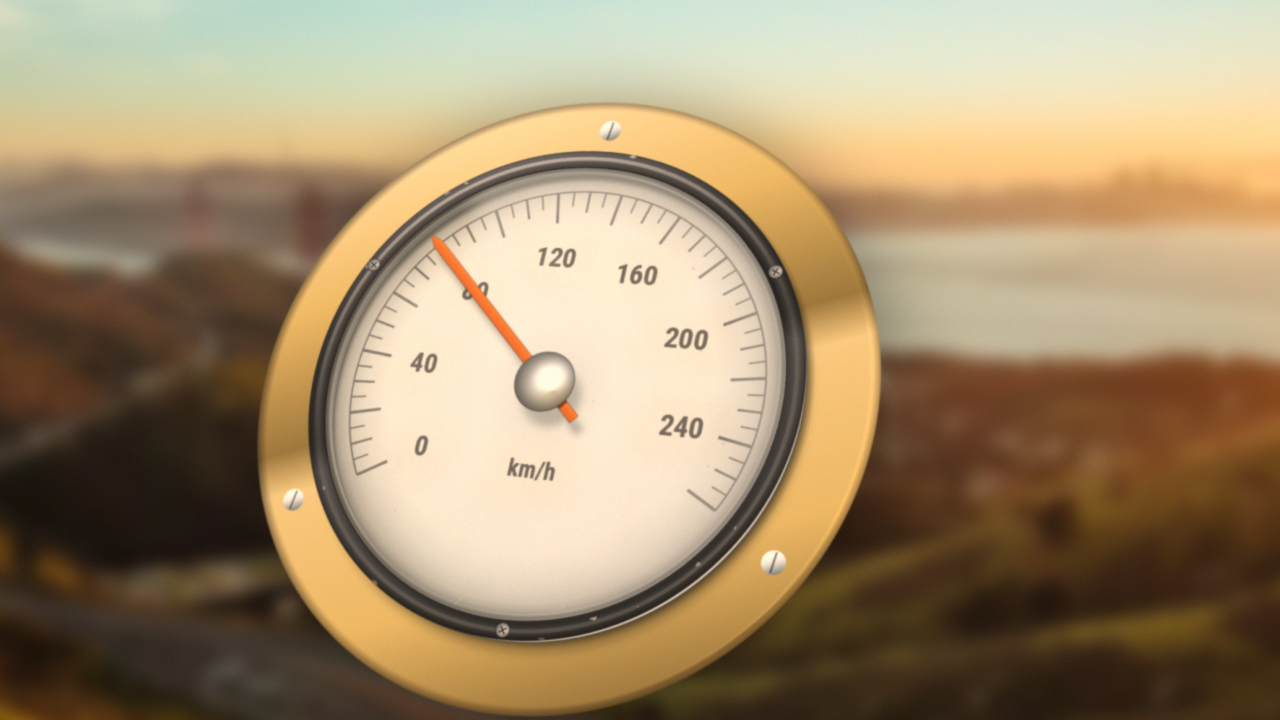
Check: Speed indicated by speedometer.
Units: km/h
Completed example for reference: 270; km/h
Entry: 80; km/h
